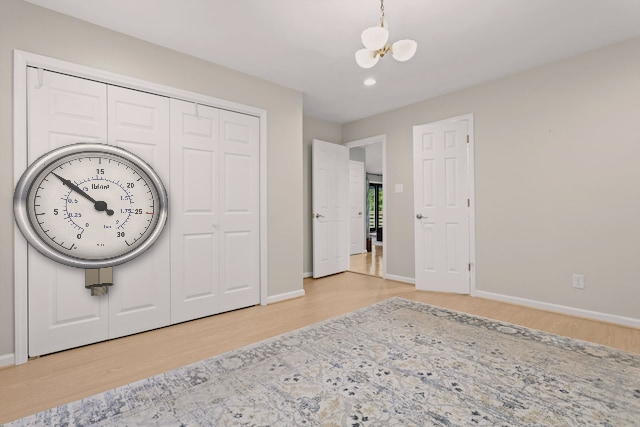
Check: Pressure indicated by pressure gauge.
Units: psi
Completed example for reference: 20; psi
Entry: 10; psi
